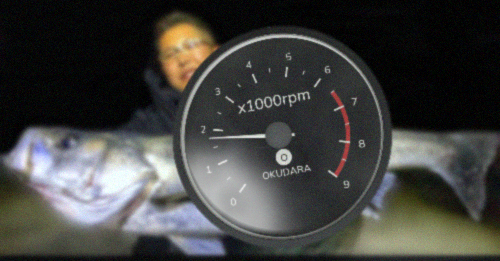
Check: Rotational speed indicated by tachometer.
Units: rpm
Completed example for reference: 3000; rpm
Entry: 1750; rpm
